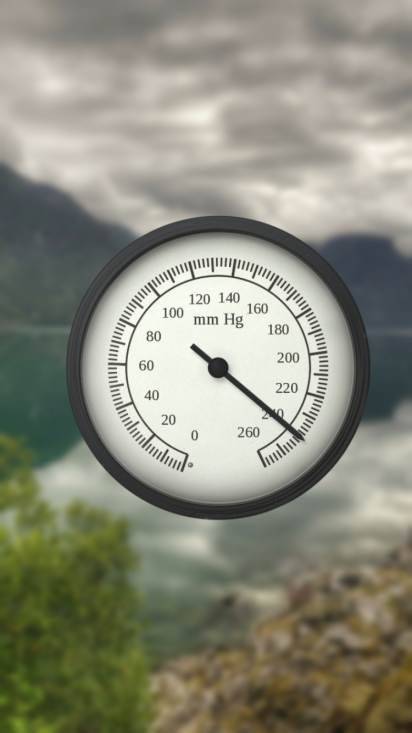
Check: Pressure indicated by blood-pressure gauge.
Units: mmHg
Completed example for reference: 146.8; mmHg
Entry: 240; mmHg
